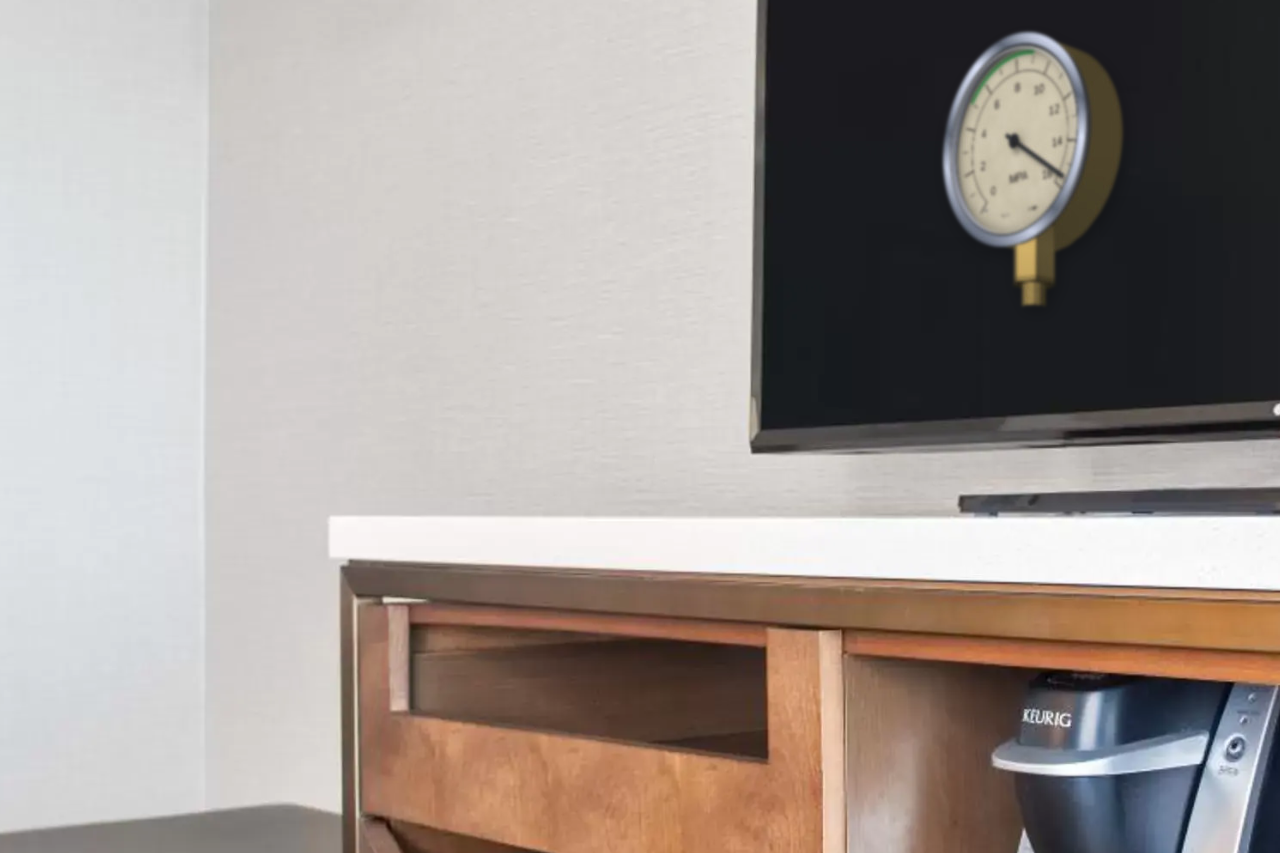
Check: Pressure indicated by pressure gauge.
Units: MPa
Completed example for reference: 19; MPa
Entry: 15.5; MPa
